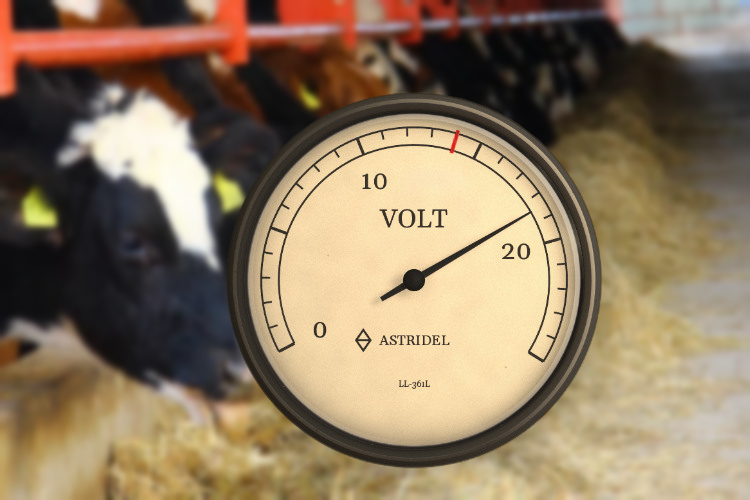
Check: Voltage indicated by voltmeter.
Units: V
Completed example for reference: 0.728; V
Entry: 18.5; V
